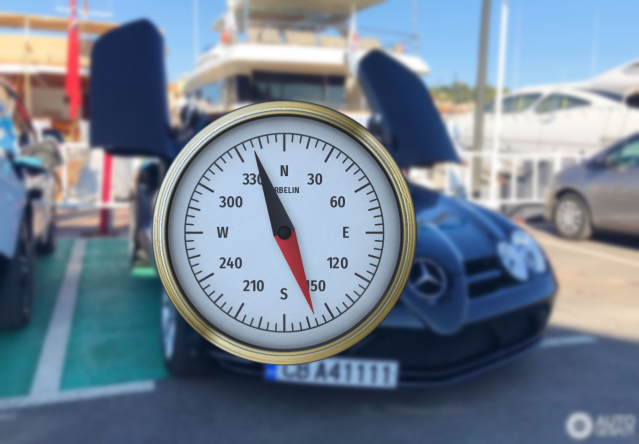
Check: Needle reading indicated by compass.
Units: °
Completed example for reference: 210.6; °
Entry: 160; °
